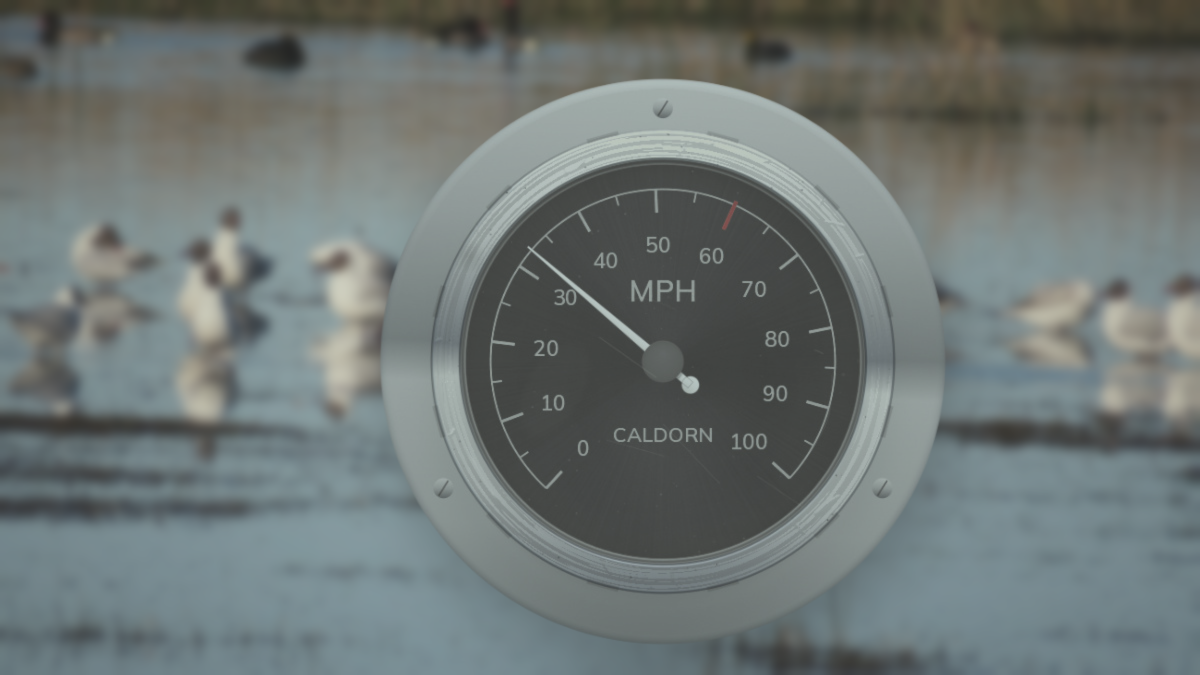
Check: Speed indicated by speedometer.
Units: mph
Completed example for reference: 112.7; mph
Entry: 32.5; mph
